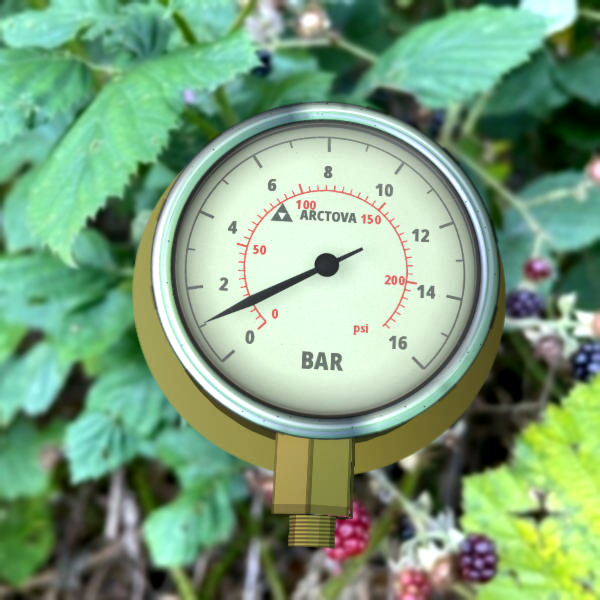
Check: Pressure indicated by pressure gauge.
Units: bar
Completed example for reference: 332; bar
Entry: 1; bar
